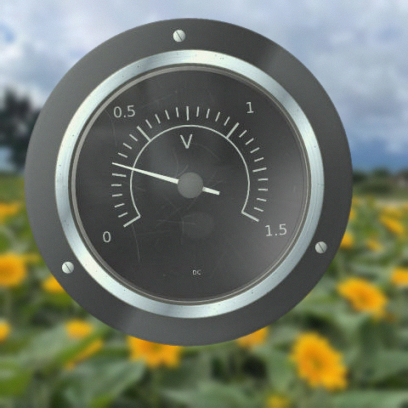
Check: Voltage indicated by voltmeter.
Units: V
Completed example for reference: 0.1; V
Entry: 0.3; V
